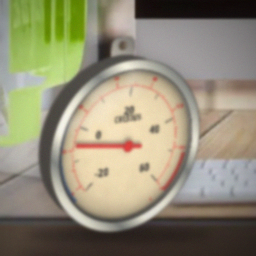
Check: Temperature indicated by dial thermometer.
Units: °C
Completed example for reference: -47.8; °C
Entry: -5; °C
